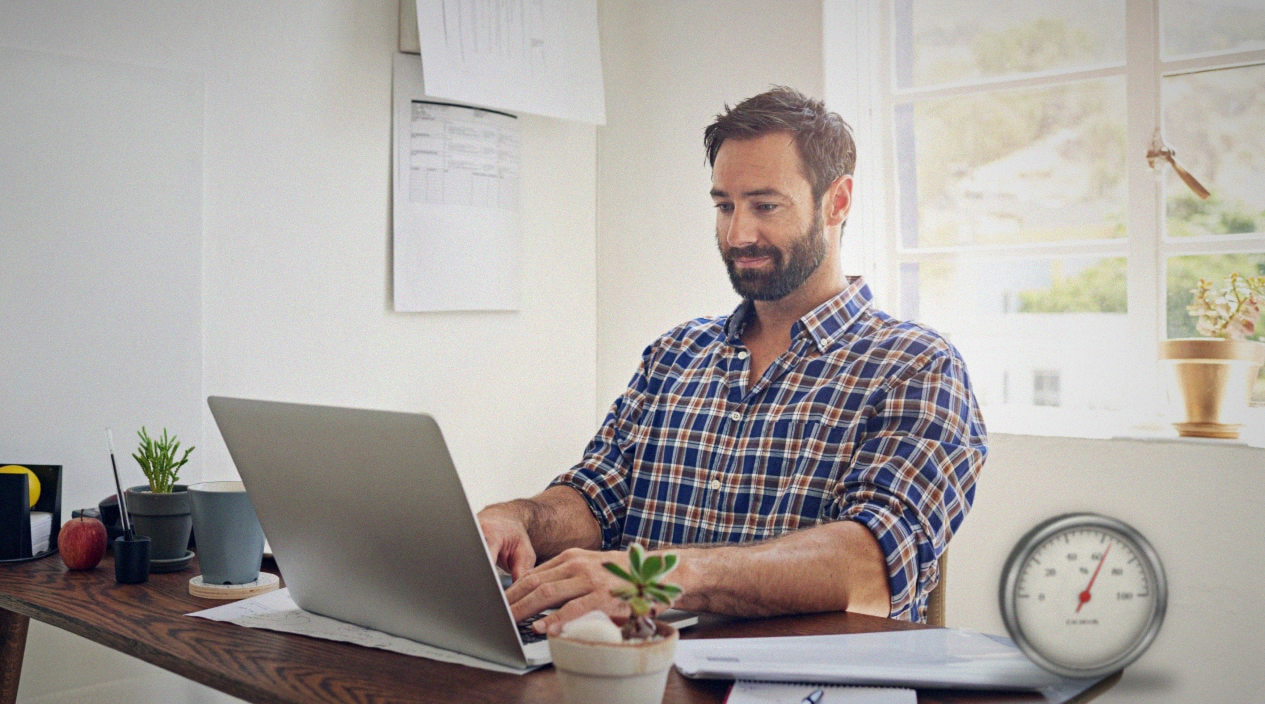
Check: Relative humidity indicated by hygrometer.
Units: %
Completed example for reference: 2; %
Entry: 64; %
